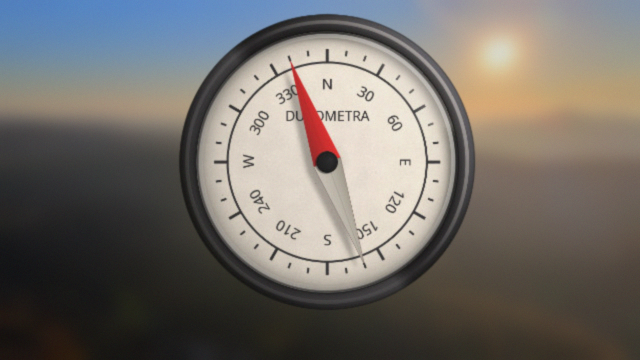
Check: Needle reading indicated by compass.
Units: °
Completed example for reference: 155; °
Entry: 340; °
